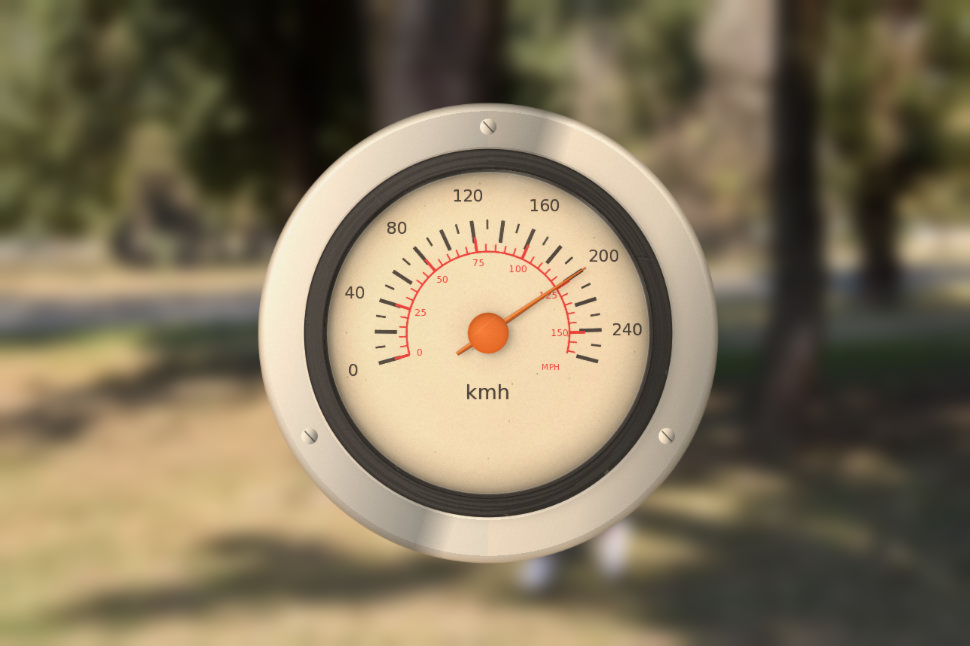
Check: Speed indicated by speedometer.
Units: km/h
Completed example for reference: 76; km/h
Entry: 200; km/h
